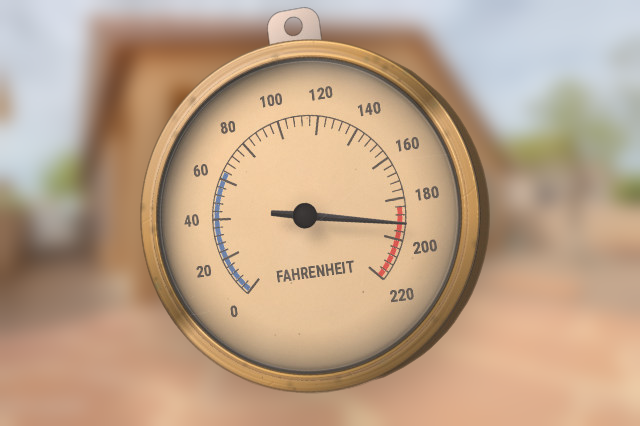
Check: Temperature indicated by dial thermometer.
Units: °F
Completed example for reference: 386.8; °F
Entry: 192; °F
